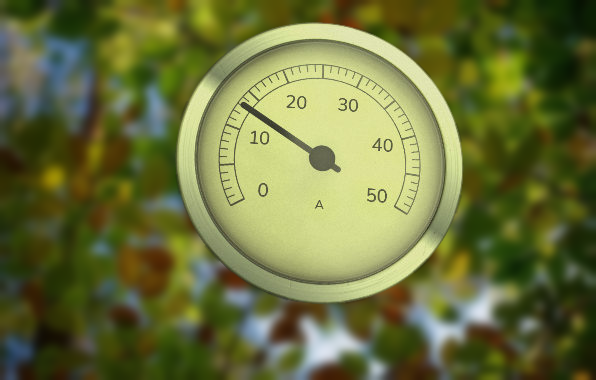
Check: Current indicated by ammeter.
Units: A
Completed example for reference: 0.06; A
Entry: 13; A
